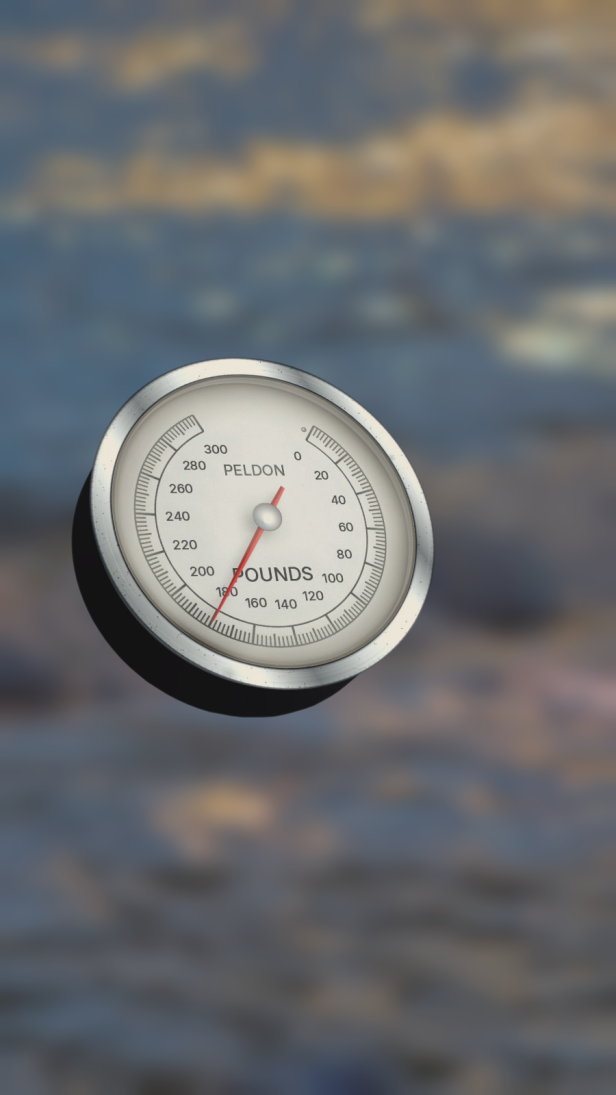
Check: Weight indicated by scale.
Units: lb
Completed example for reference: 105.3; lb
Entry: 180; lb
